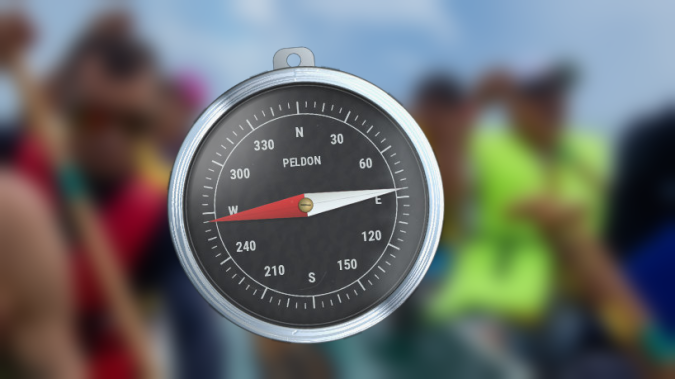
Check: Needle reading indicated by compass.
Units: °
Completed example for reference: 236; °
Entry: 265; °
